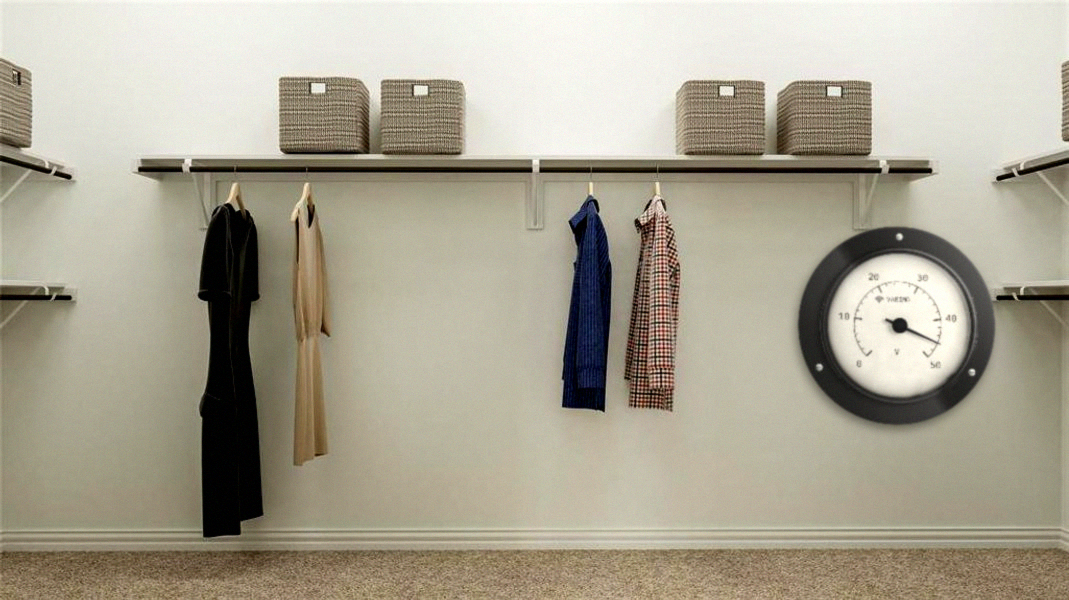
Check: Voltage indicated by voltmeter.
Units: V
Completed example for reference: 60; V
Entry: 46; V
